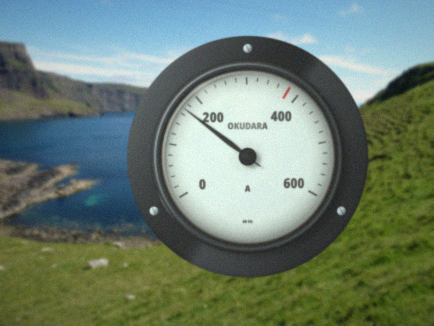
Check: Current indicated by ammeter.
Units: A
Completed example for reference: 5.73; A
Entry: 170; A
